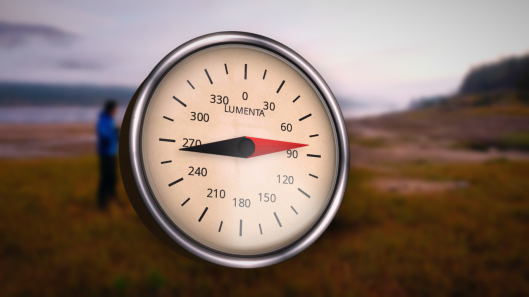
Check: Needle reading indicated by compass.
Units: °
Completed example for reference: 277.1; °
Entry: 82.5; °
